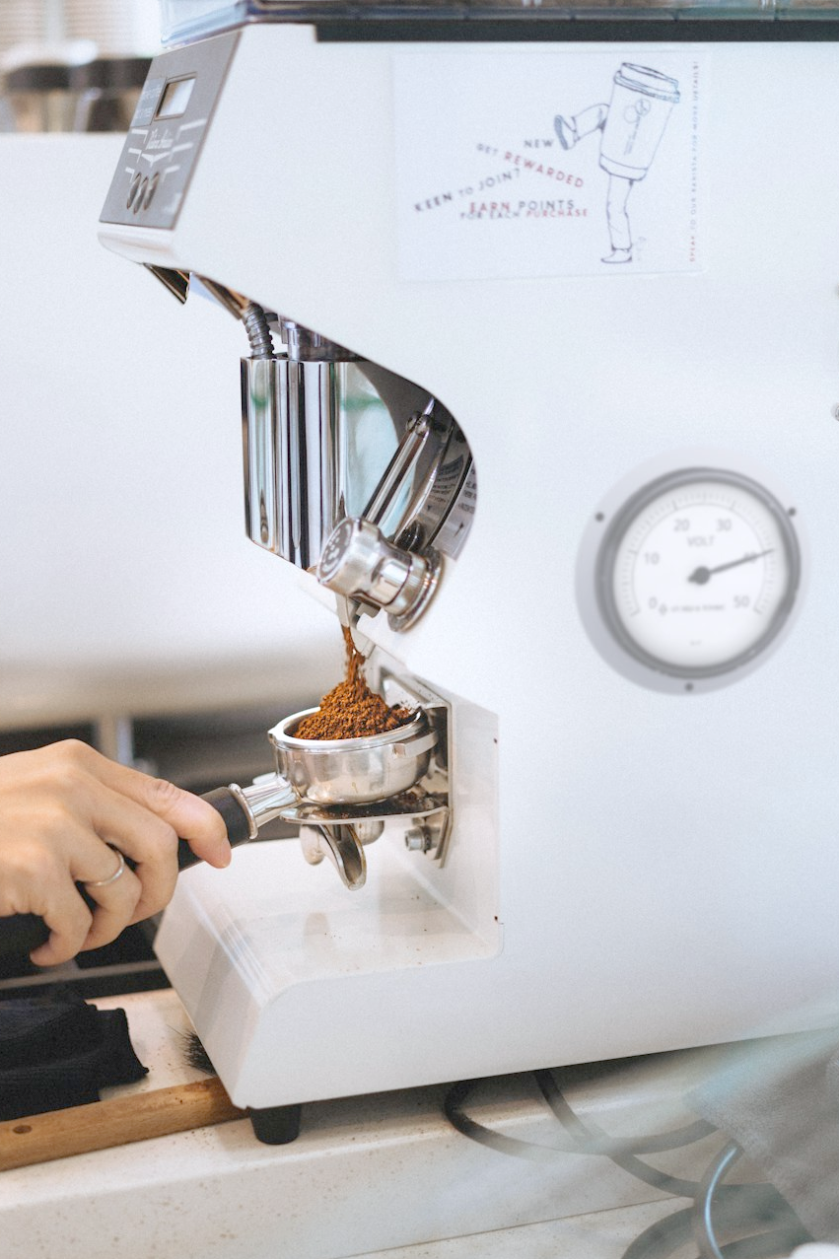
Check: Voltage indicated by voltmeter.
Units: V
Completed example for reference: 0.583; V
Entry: 40; V
